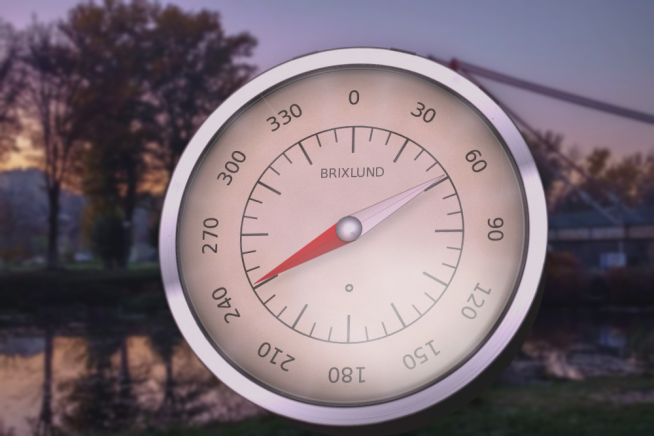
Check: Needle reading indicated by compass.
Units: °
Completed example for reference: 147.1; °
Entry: 240; °
